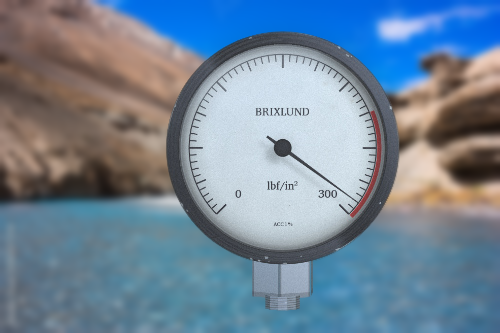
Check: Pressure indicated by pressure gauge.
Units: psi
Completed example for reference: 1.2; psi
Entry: 290; psi
